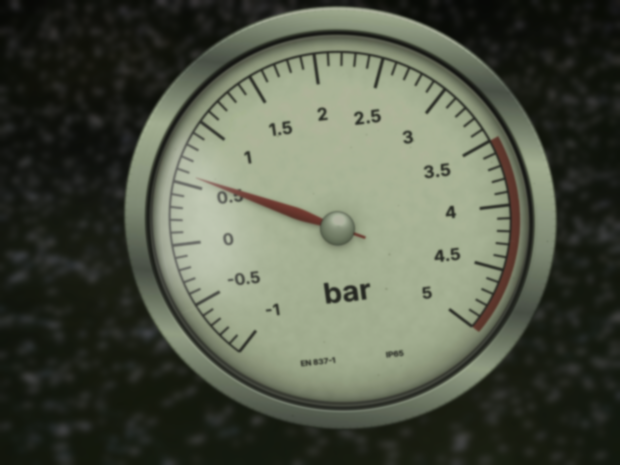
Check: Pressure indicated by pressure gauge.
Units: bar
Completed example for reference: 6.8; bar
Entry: 0.6; bar
